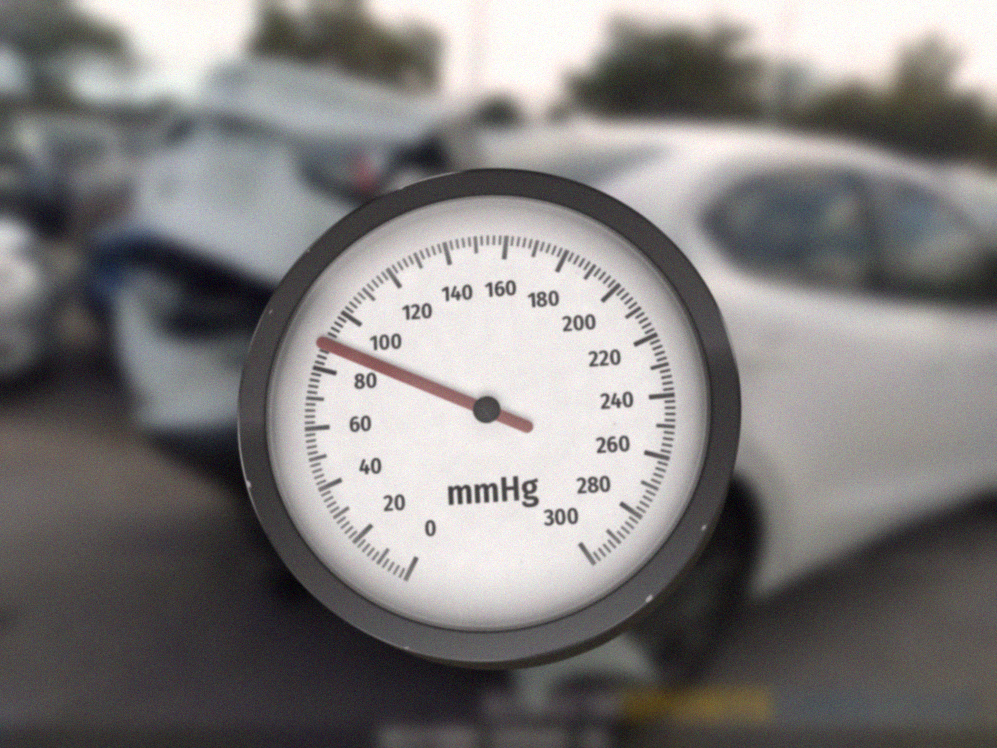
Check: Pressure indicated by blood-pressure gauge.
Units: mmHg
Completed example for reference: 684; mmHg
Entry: 88; mmHg
